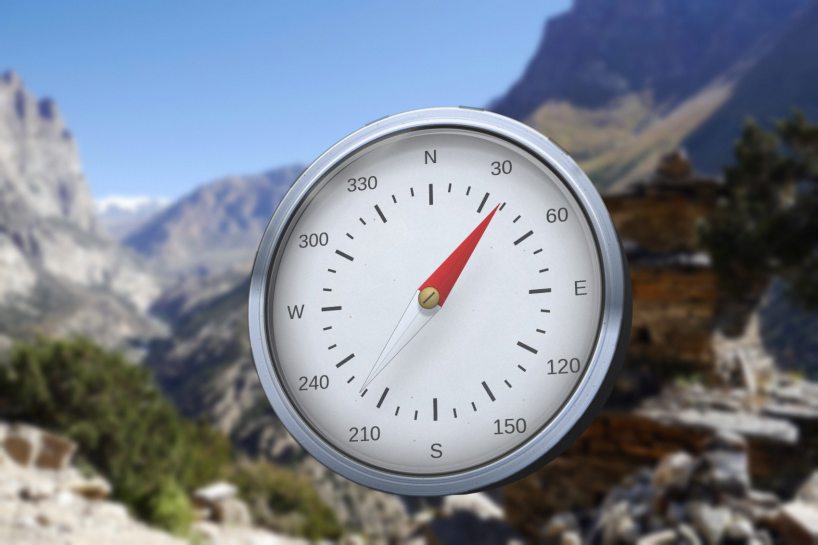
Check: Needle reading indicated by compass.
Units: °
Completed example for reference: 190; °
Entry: 40; °
